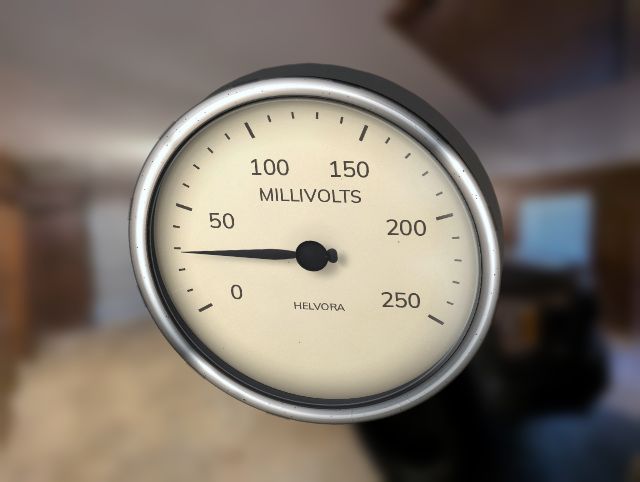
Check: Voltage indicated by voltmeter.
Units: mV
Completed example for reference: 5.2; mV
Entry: 30; mV
